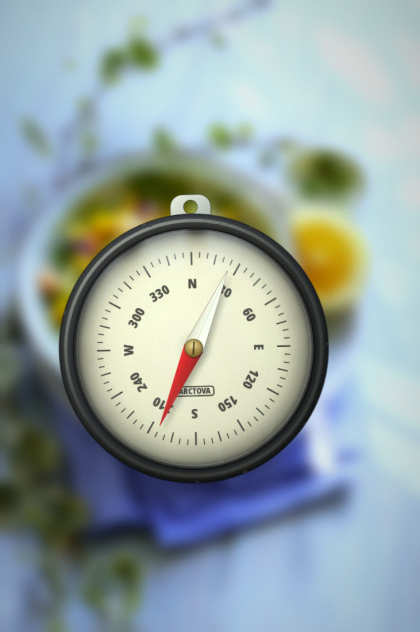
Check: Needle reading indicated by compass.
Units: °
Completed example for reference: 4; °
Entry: 205; °
